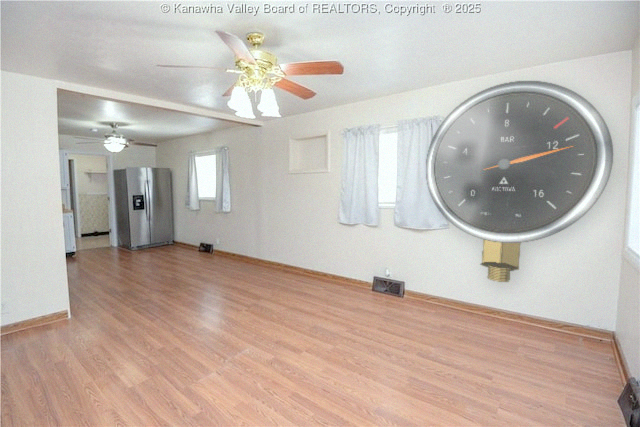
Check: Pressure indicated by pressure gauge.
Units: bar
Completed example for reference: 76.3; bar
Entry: 12.5; bar
